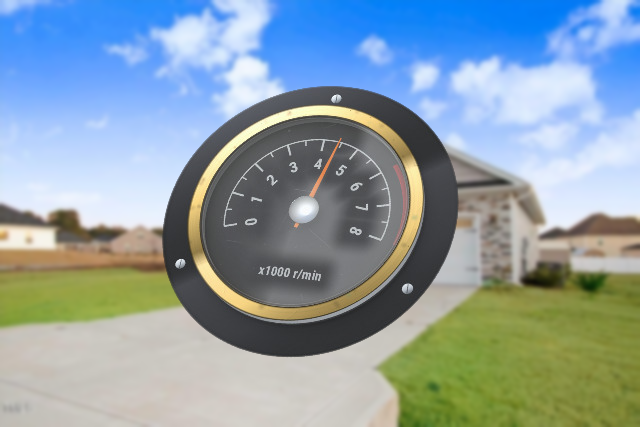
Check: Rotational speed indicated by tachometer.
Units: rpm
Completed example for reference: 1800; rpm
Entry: 4500; rpm
